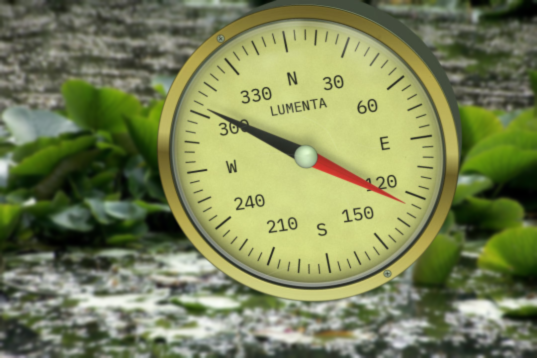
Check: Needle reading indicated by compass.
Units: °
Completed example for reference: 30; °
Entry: 125; °
